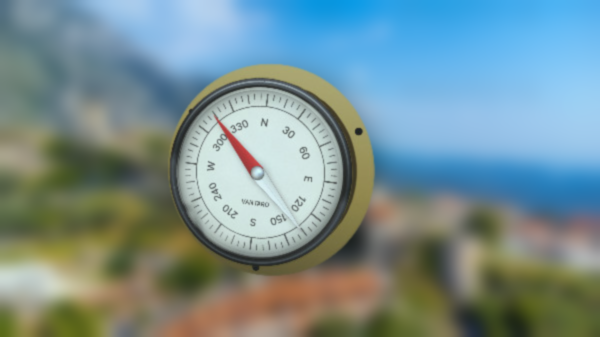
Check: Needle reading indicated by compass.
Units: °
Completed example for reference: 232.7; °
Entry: 315; °
